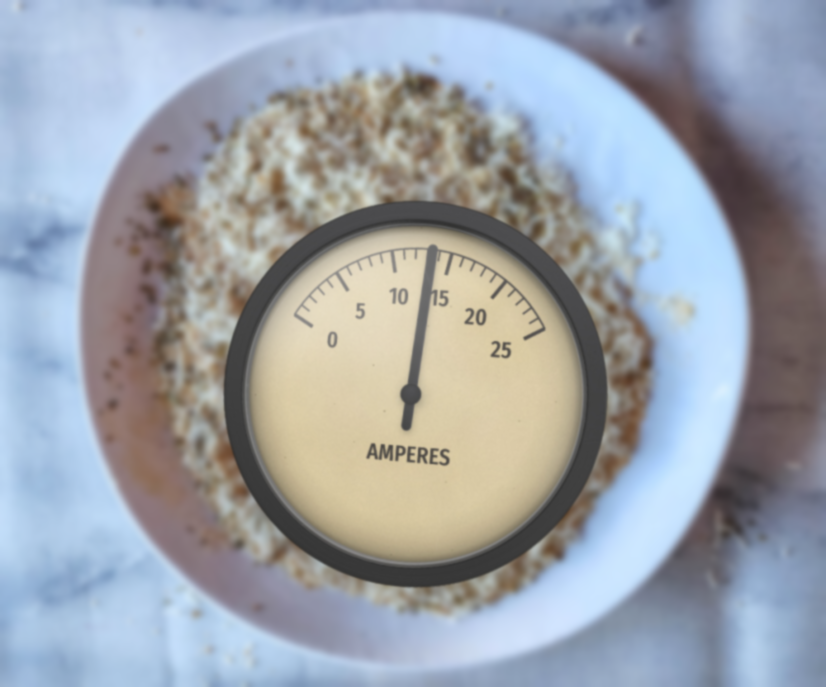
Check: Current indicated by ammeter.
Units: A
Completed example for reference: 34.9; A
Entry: 13.5; A
